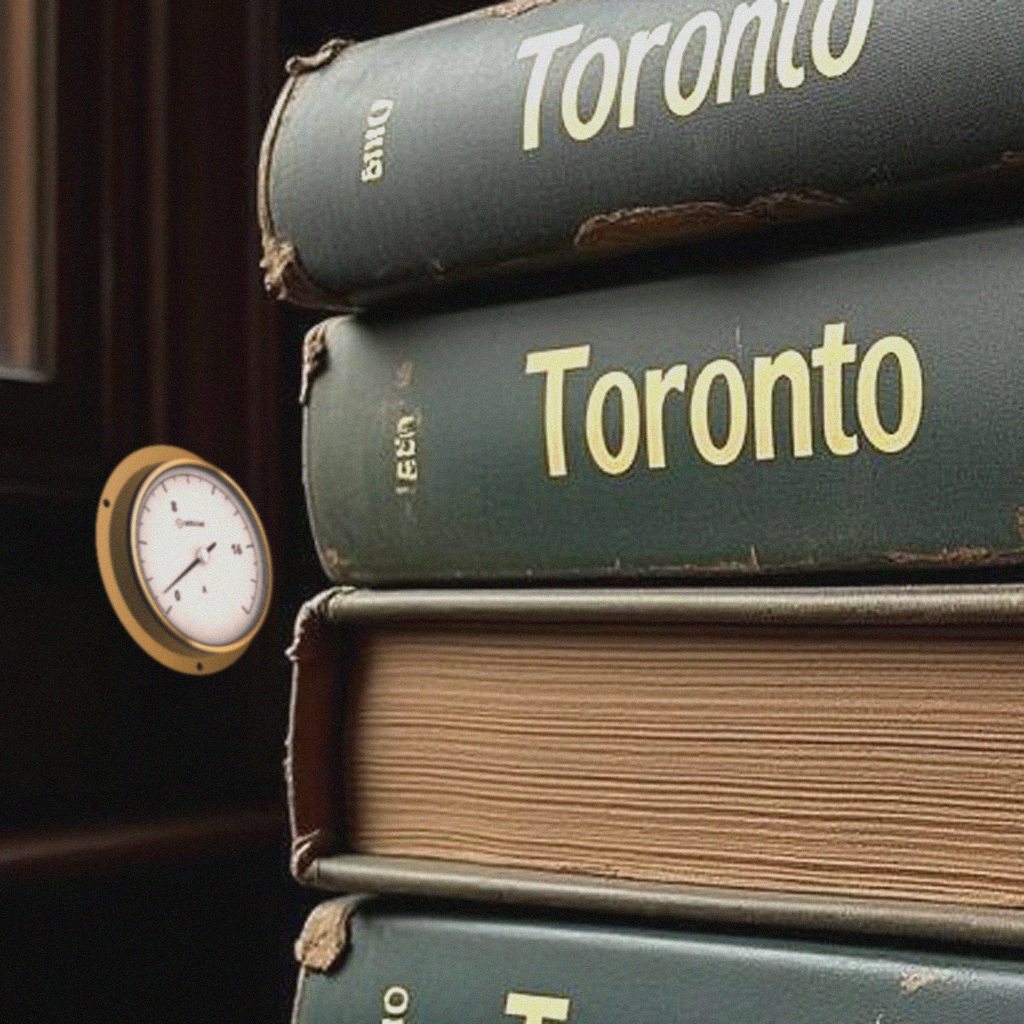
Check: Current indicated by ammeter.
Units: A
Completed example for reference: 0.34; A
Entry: 1; A
